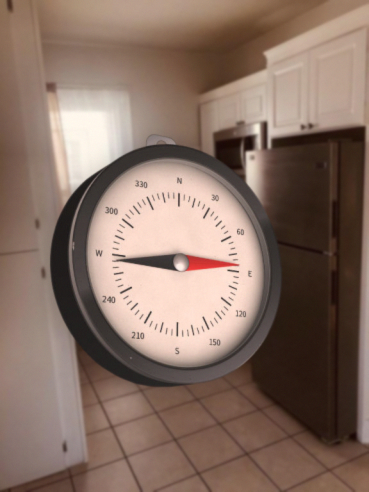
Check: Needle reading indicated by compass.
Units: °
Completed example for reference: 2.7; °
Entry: 85; °
